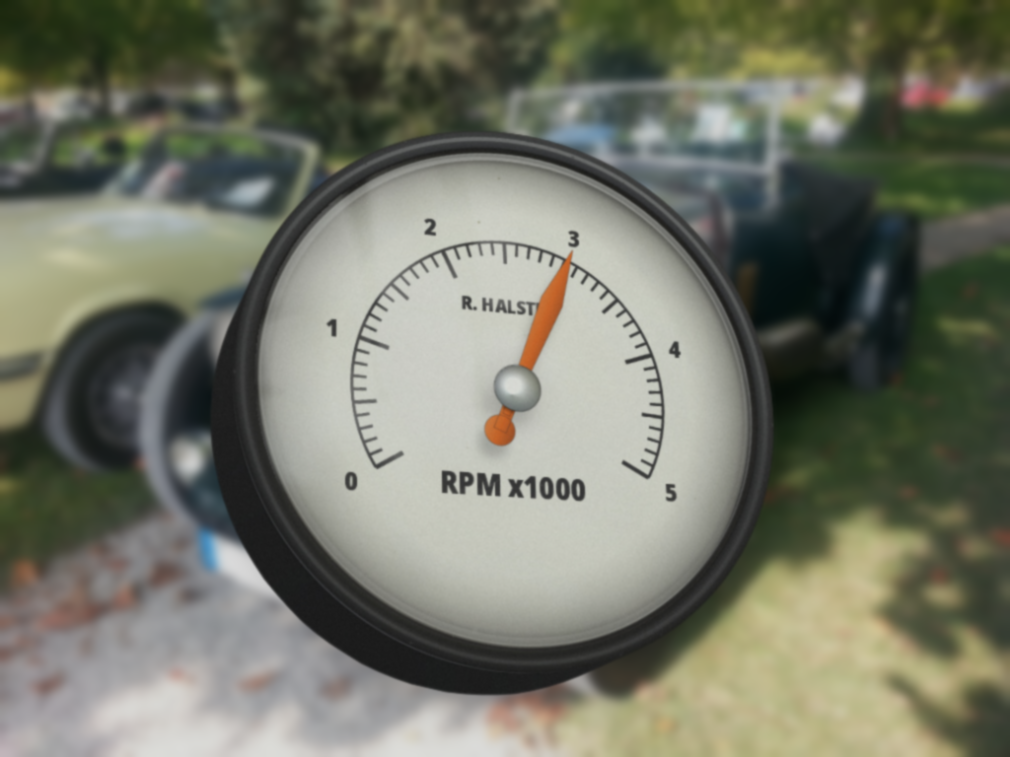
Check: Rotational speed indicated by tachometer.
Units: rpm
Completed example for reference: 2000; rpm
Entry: 3000; rpm
